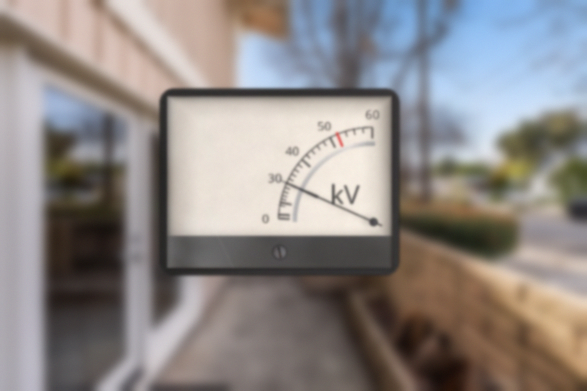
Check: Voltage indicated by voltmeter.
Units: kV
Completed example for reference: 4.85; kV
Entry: 30; kV
